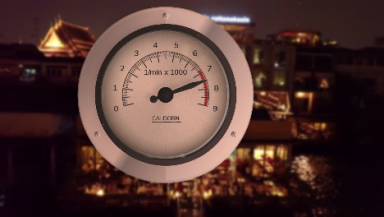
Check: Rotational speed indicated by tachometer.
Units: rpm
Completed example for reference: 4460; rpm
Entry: 7500; rpm
